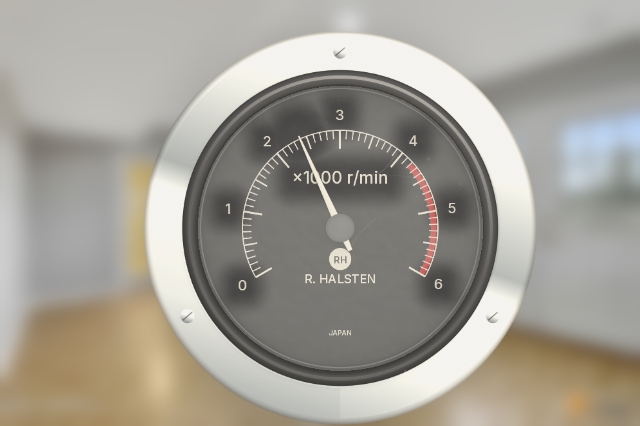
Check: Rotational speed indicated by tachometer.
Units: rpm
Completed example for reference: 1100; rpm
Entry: 2400; rpm
